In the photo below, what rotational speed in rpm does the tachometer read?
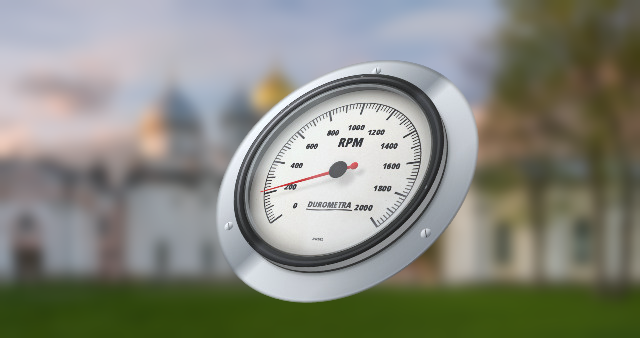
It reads 200 rpm
